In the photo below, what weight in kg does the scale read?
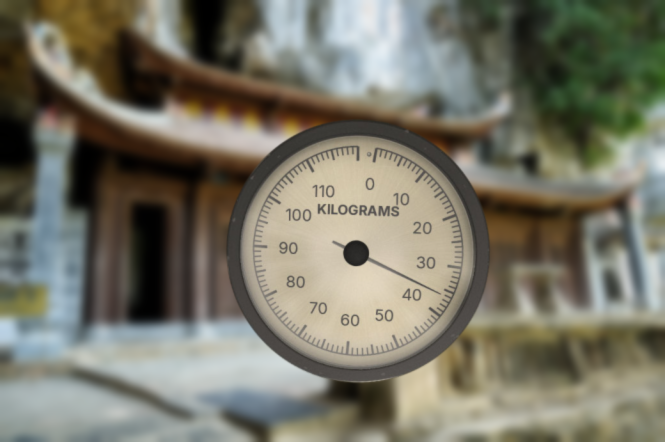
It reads 36 kg
